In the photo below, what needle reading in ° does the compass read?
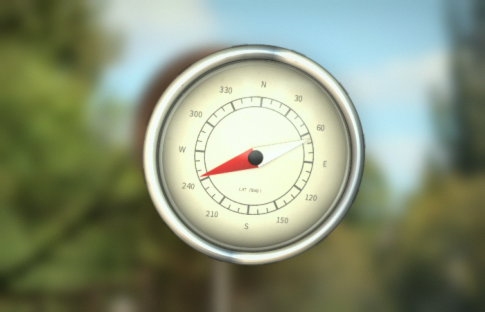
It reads 245 °
